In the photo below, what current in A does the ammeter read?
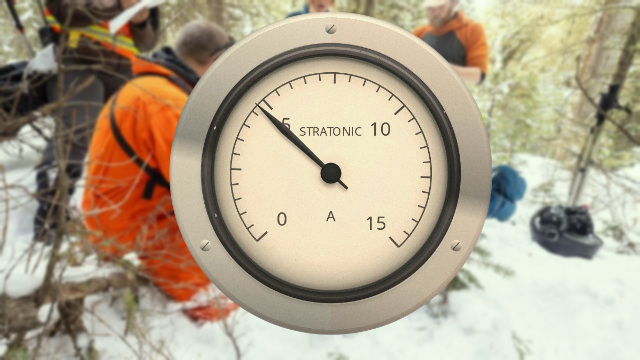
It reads 4.75 A
